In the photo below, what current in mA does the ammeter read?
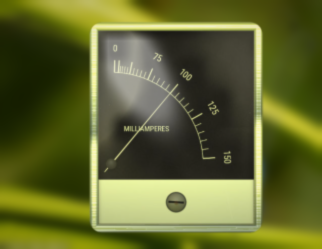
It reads 100 mA
